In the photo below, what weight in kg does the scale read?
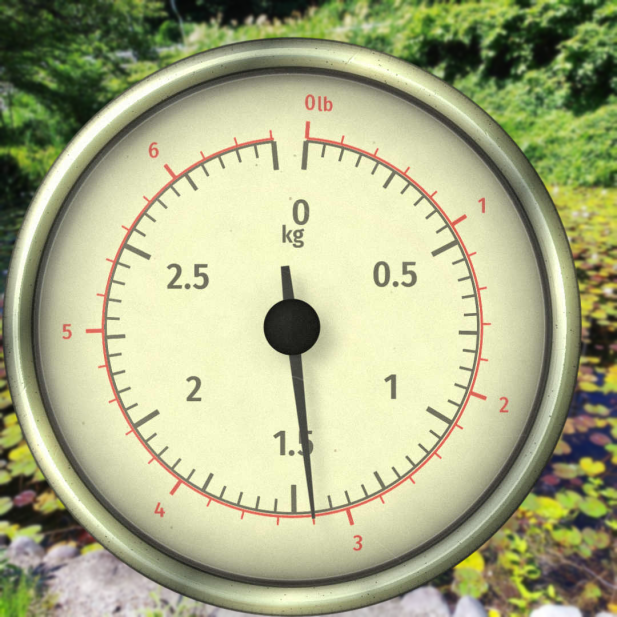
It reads 1.45 kg
